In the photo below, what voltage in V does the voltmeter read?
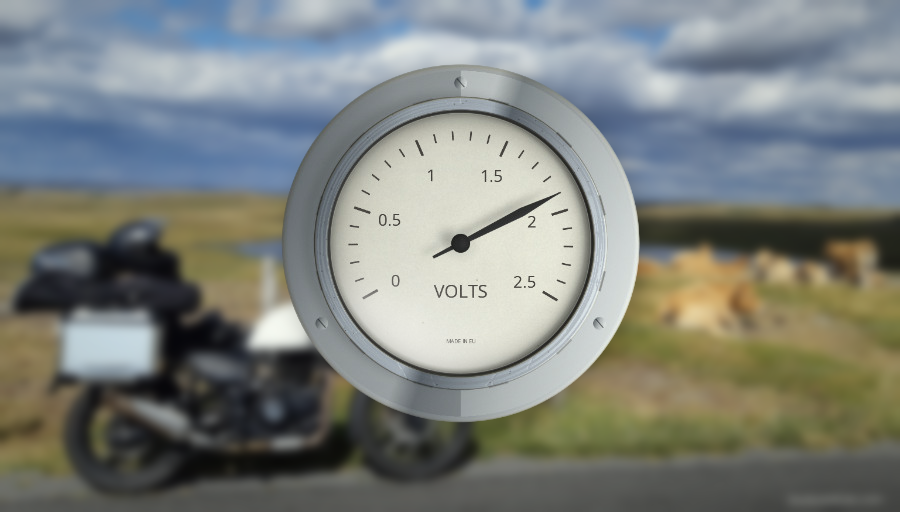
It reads 1.9 V
